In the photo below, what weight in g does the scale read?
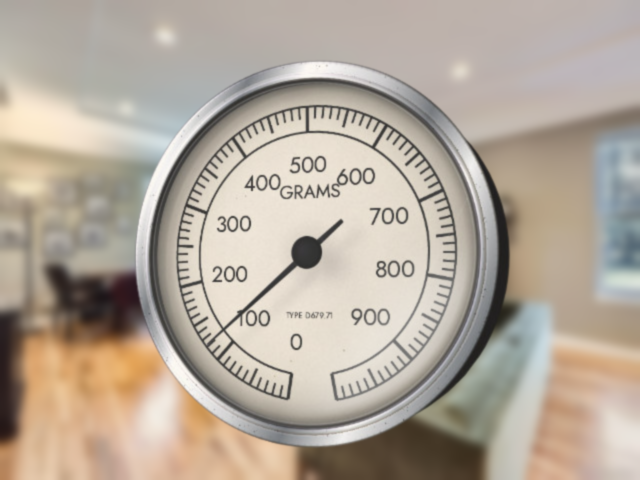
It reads 120 g
